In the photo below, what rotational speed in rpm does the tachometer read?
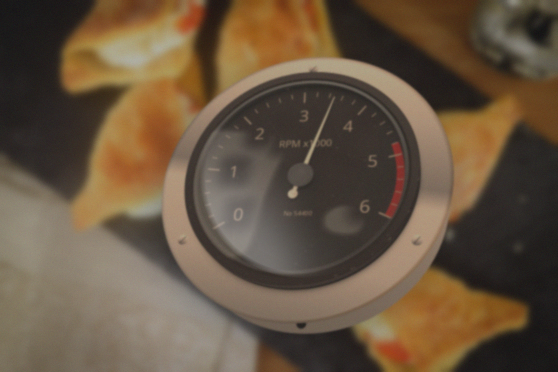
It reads 3500 rpm
